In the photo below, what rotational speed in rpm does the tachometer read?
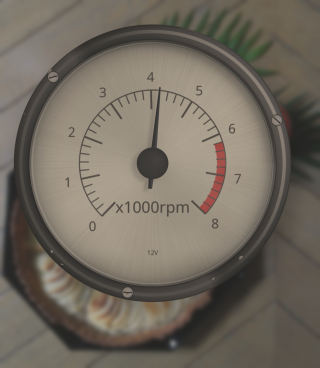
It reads 4200 rpm
